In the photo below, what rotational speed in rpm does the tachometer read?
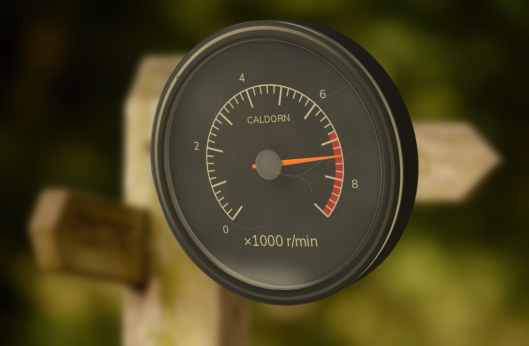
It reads 7400 rpm
